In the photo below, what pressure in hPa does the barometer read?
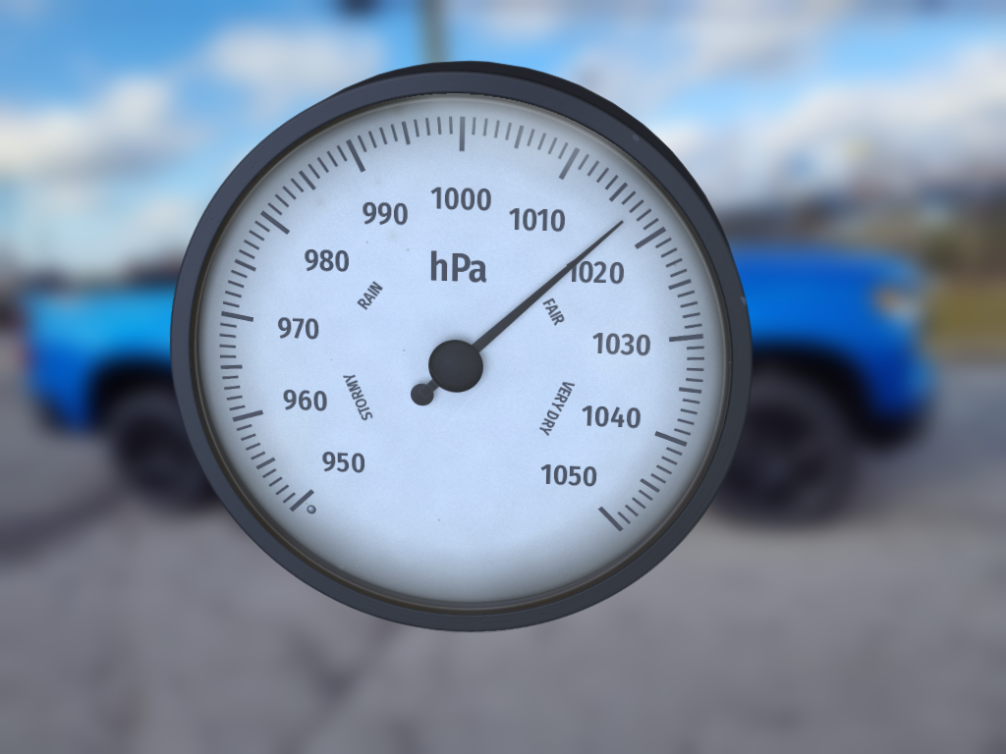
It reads 1017 hPa
